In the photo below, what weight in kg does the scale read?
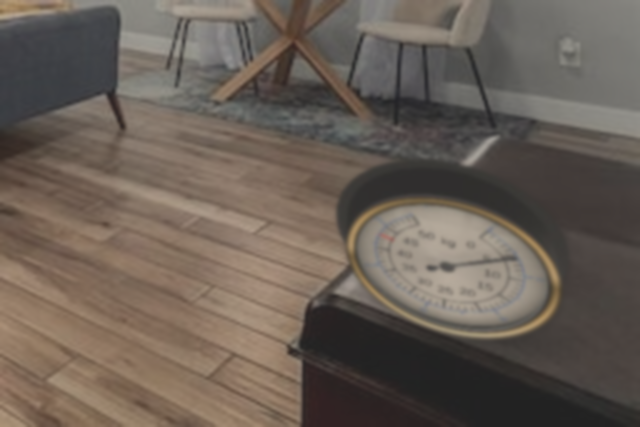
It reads 5 kg
